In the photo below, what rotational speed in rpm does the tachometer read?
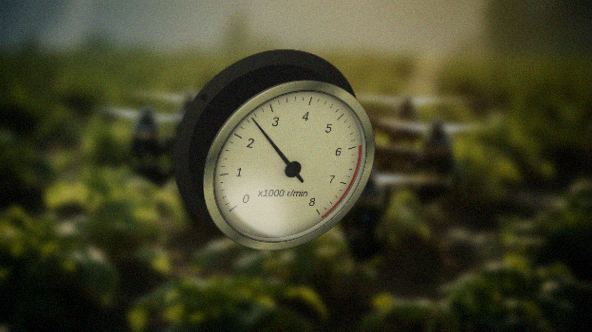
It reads 2500 rpm
